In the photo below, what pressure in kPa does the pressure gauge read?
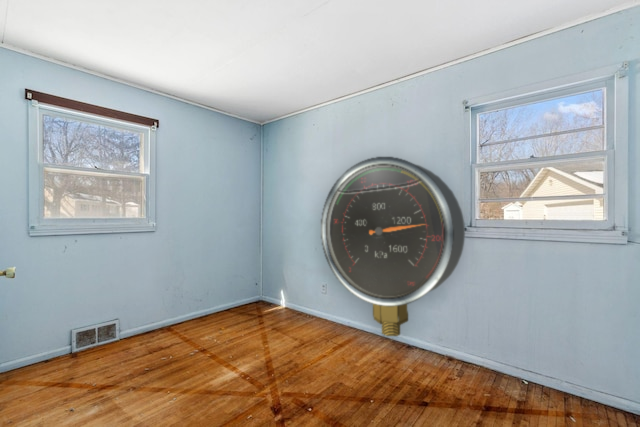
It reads 1300 kPa
